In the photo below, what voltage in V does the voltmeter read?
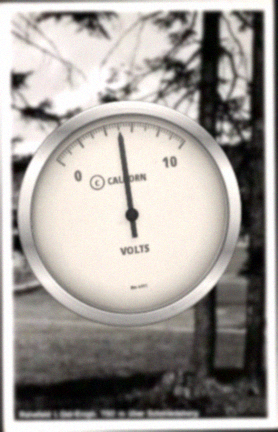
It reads 5 V
